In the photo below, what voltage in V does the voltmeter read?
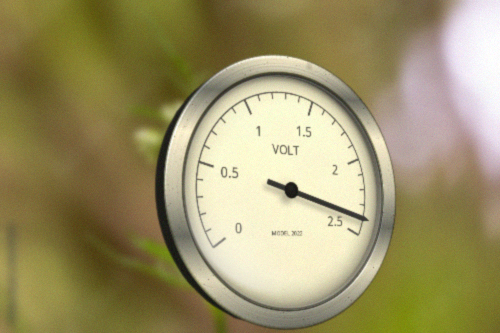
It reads 2.4 V
